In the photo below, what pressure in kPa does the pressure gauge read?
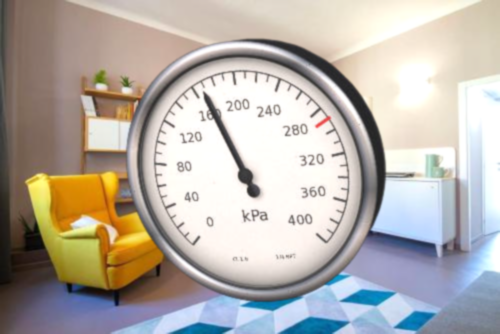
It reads 170 kPa
